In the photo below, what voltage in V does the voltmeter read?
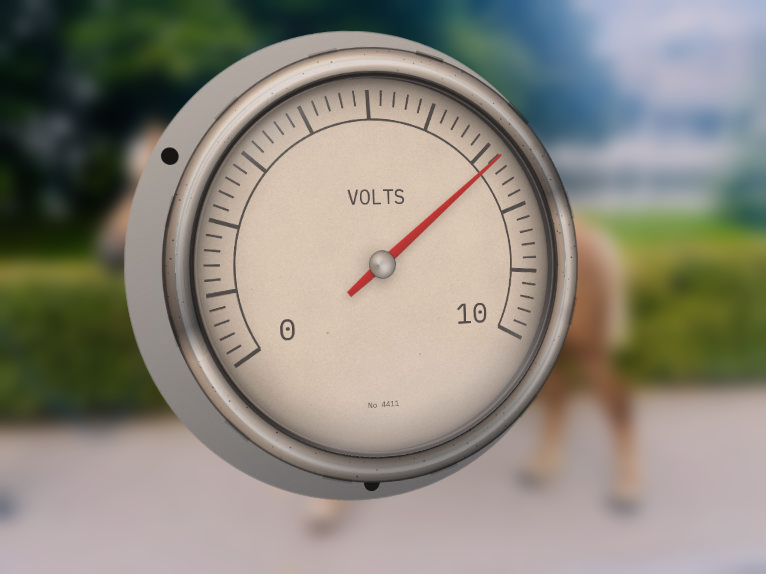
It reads 7.2 V
